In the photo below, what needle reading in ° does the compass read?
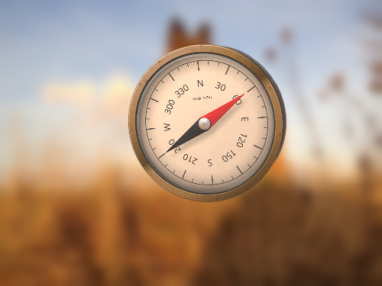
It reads 60 °
